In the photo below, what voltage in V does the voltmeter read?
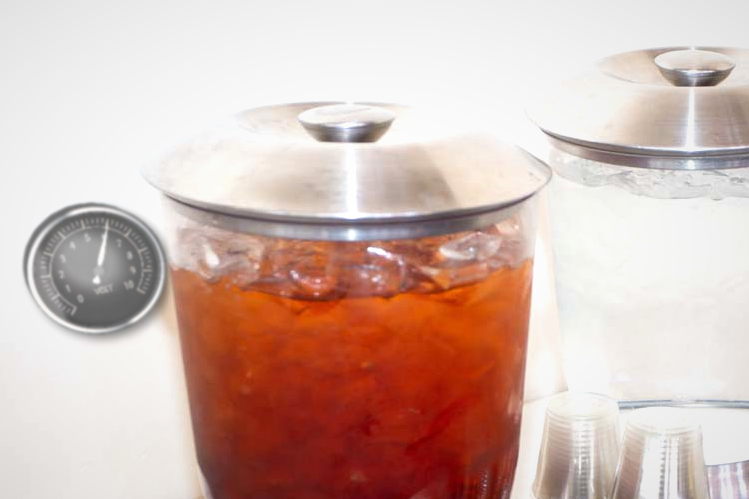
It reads 6 V
